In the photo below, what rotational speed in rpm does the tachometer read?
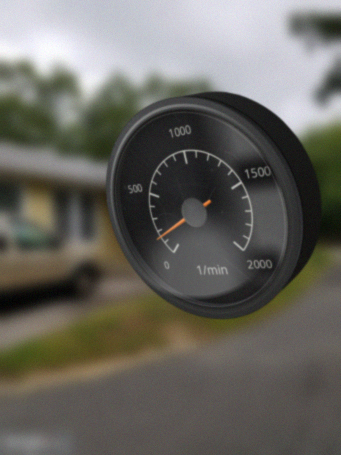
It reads 150 rpm
